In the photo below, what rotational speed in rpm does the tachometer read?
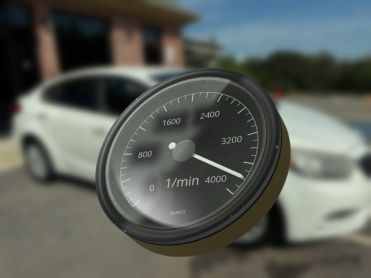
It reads 3800 rpm
